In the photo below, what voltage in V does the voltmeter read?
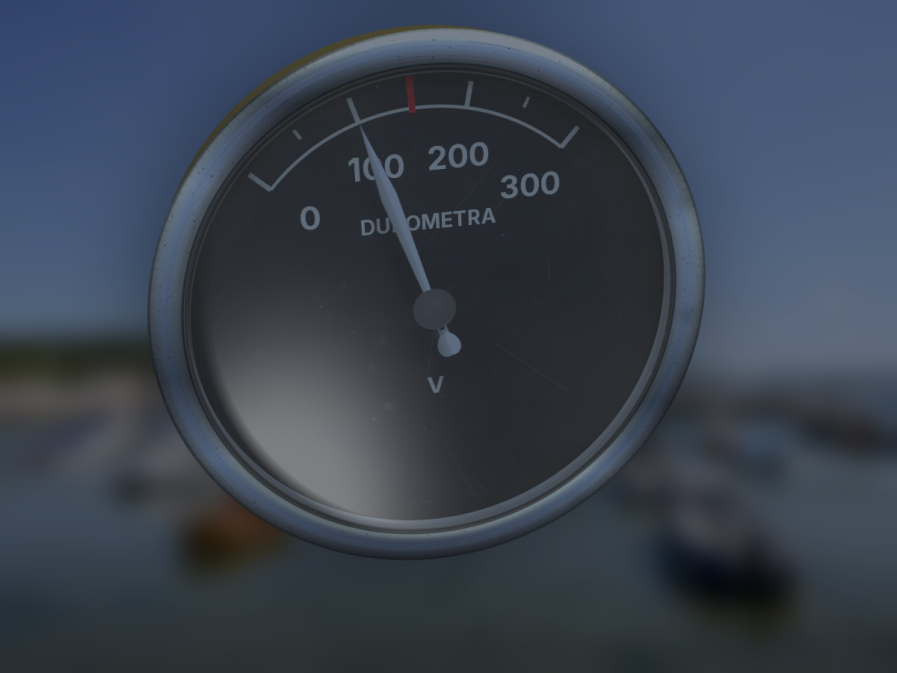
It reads 100 V
